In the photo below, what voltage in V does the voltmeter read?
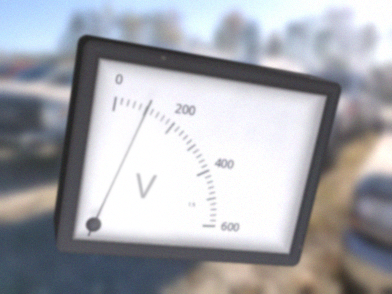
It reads 100 V
